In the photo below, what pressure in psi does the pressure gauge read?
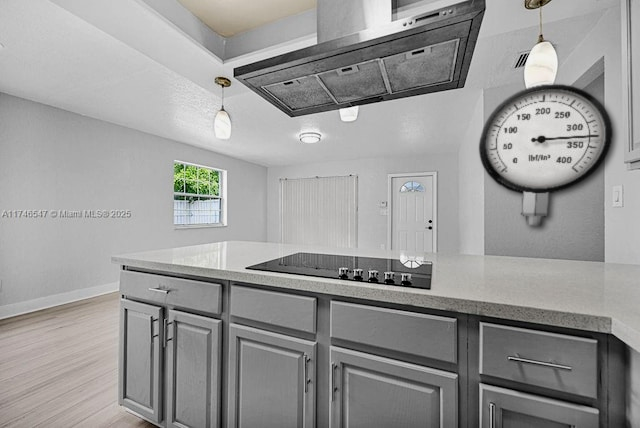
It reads 330 psi
